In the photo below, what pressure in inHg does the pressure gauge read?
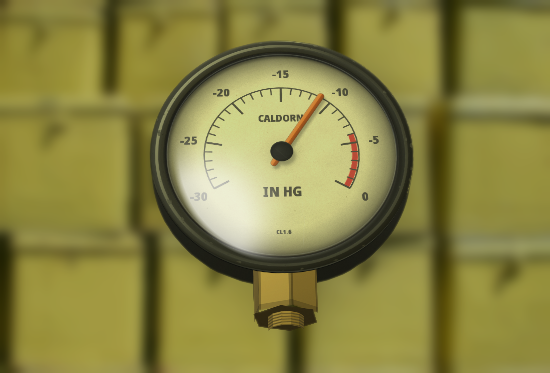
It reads -11 inHg
